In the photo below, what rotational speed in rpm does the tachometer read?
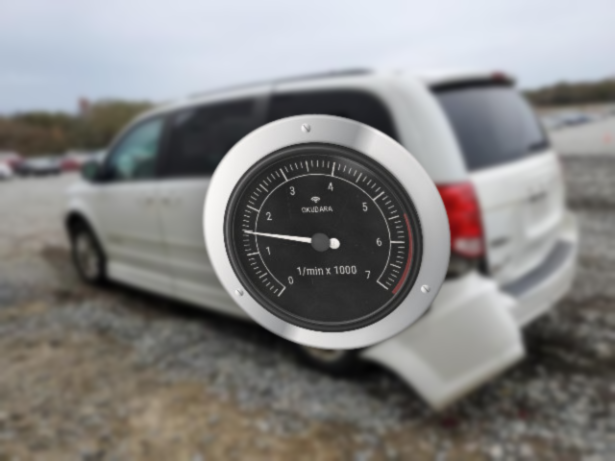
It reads 1500 rpm
